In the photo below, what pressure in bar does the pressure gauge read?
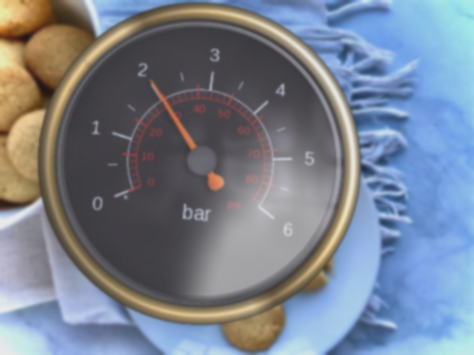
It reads 2 bar
